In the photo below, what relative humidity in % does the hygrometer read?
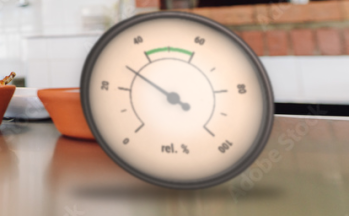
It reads 30 %
